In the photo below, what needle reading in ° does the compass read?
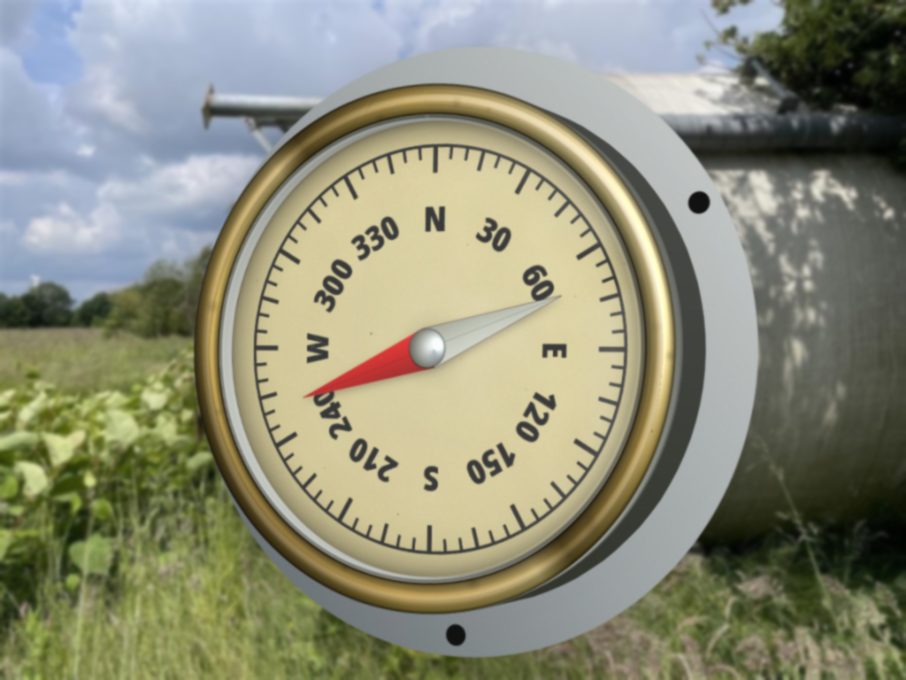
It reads 250 °
